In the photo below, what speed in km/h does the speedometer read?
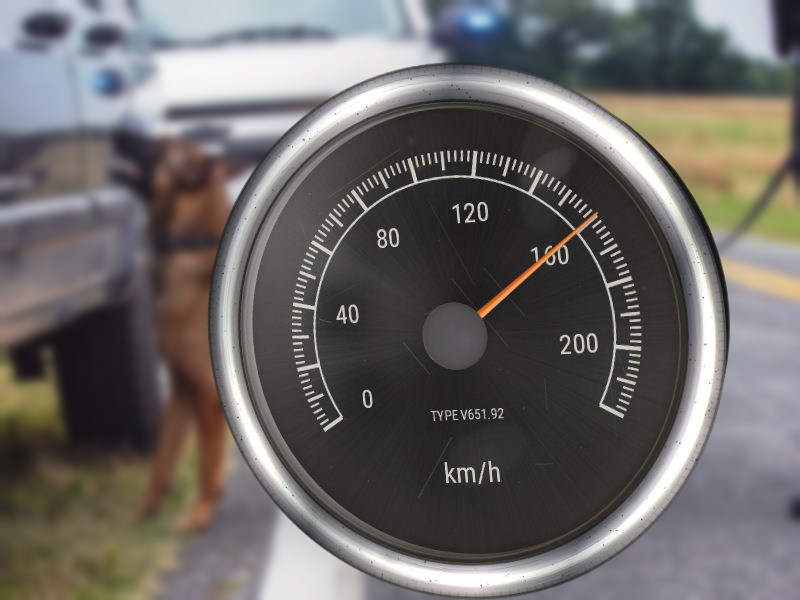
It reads 160 km/h
